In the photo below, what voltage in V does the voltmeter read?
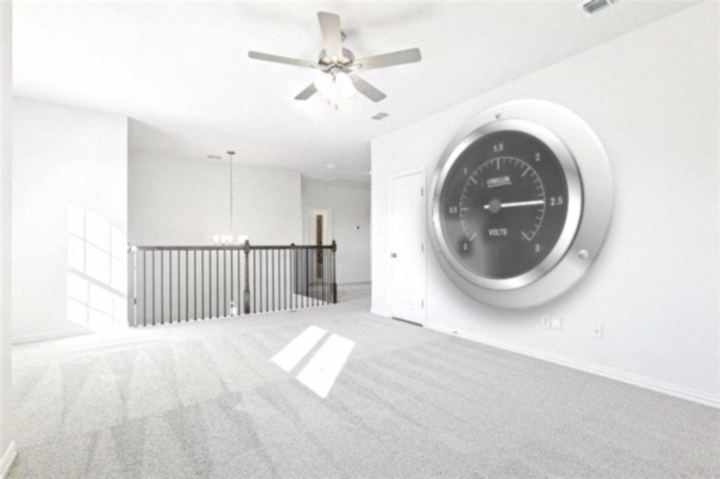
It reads 2.5 V
